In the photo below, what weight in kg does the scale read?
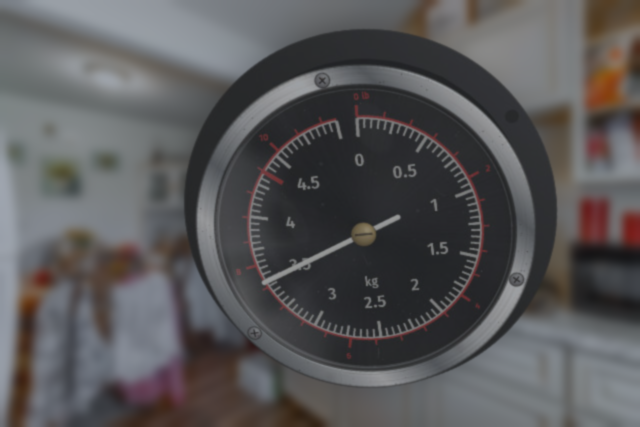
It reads 3.5 kg
